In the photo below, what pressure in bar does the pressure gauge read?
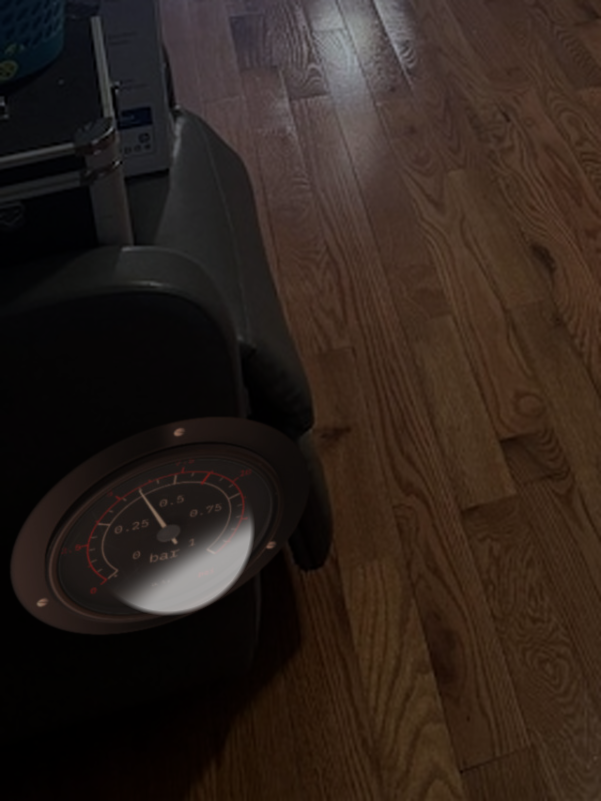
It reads 0.4 bar
